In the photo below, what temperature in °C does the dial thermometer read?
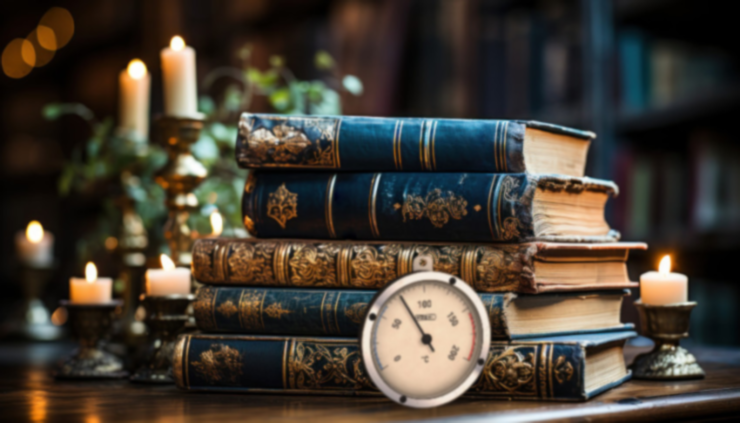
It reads 75 °C
